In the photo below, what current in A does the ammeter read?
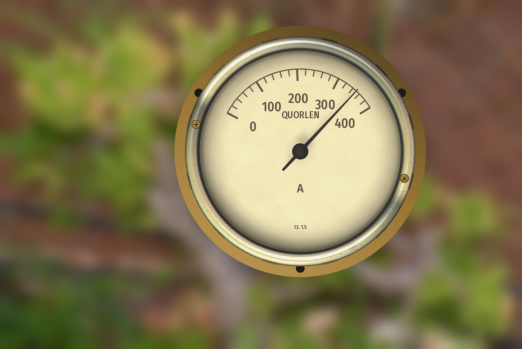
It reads 350 A
